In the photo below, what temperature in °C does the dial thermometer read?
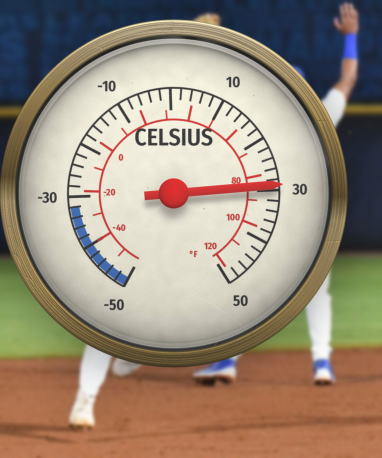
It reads 29 °C
